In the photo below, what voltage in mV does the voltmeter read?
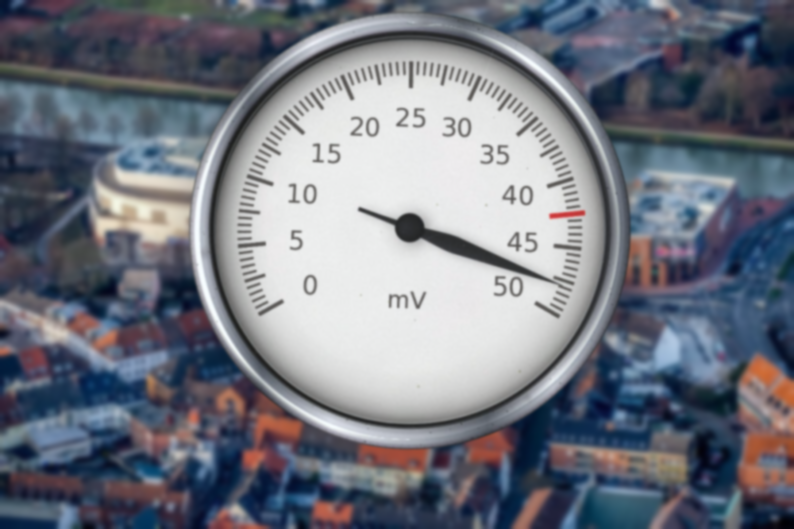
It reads 48 mV
